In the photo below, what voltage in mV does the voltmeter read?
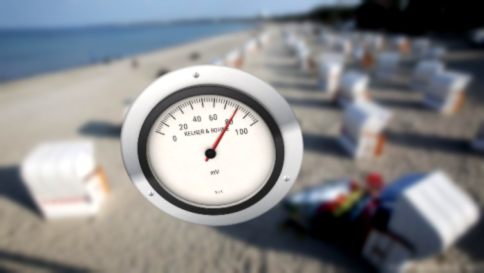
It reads 80 mV
